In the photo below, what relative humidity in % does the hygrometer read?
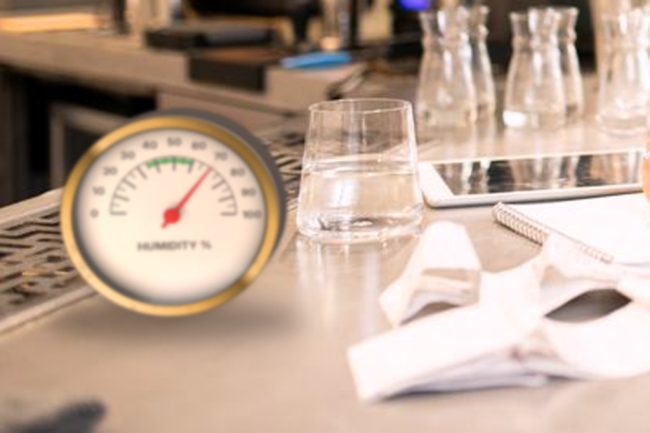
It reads 70 %
